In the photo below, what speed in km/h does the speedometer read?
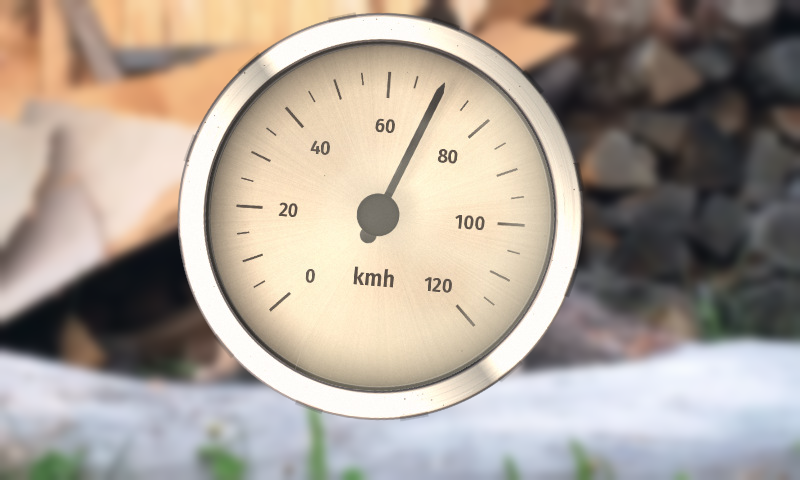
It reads 70 km/h
